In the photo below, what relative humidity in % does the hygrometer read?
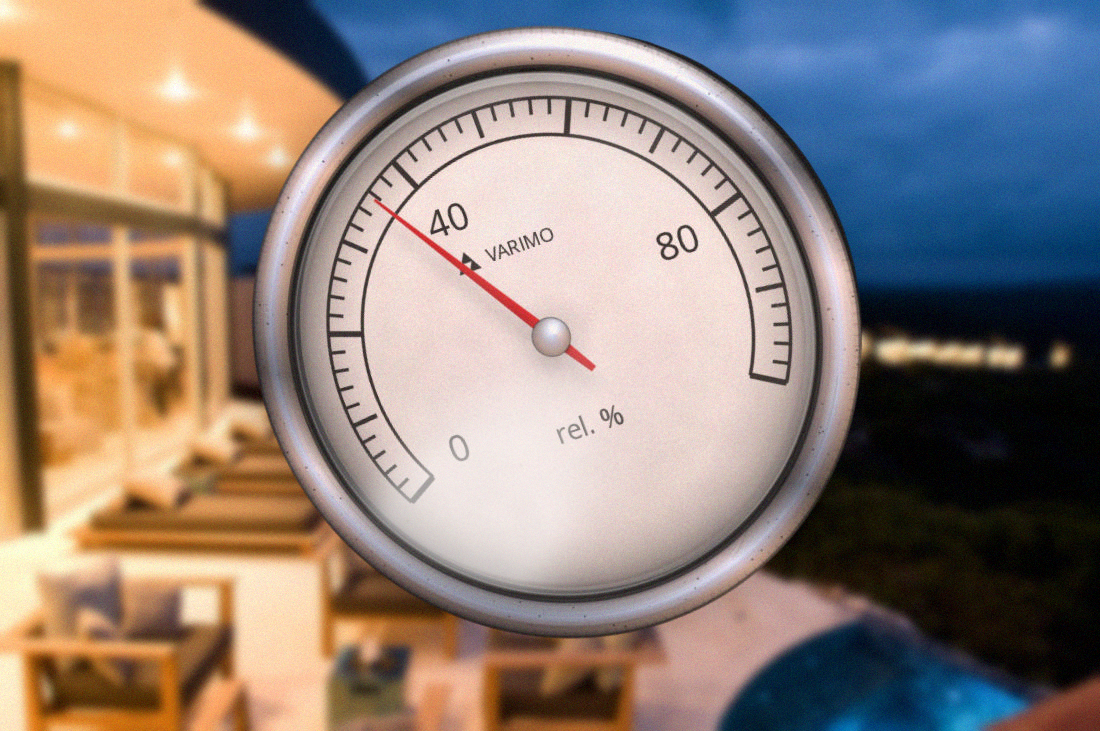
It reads 36 %
